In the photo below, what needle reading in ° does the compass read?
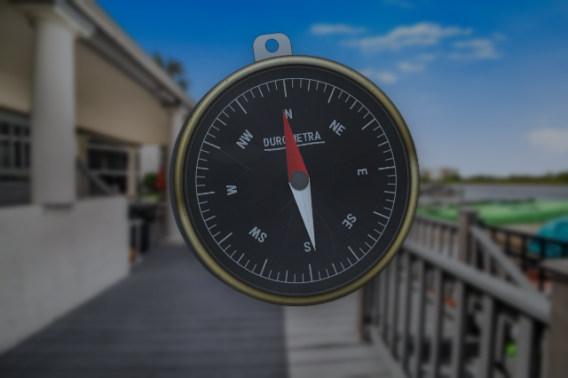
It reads 355 °
